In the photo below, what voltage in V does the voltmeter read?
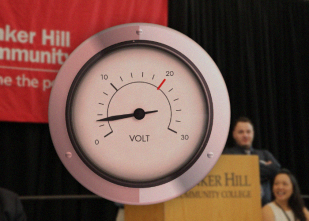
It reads 3 V
